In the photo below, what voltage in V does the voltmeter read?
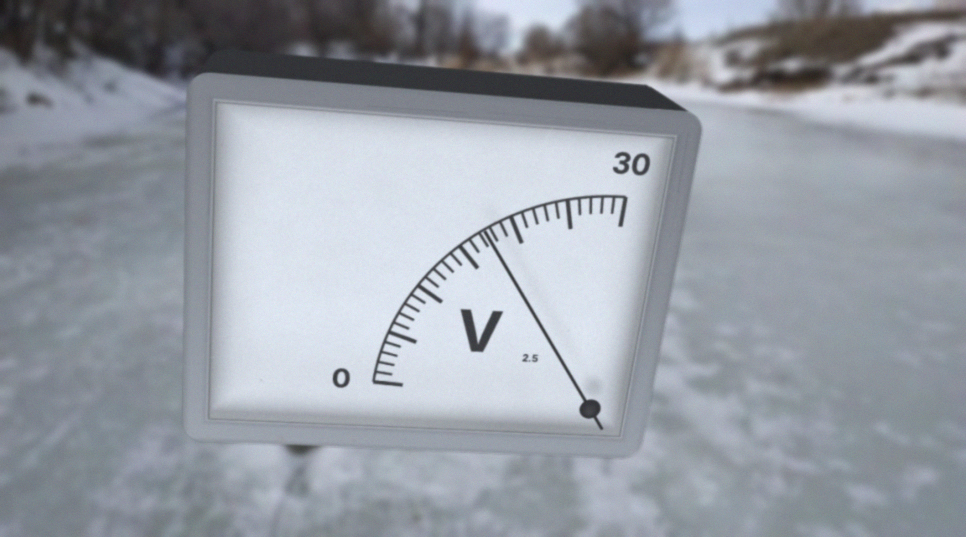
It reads 17.5 V
